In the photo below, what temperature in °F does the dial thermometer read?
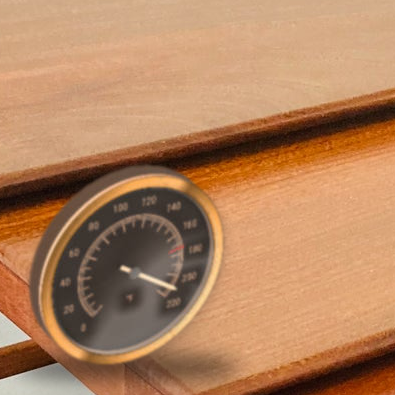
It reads 210 °F
